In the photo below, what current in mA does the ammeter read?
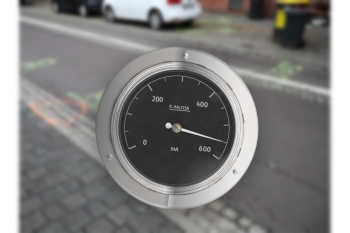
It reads 550 mA
